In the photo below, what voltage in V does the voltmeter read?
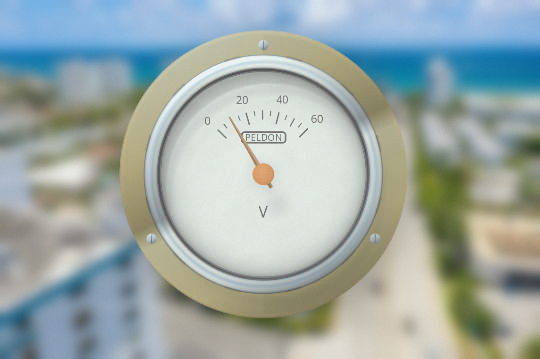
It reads 10 V
